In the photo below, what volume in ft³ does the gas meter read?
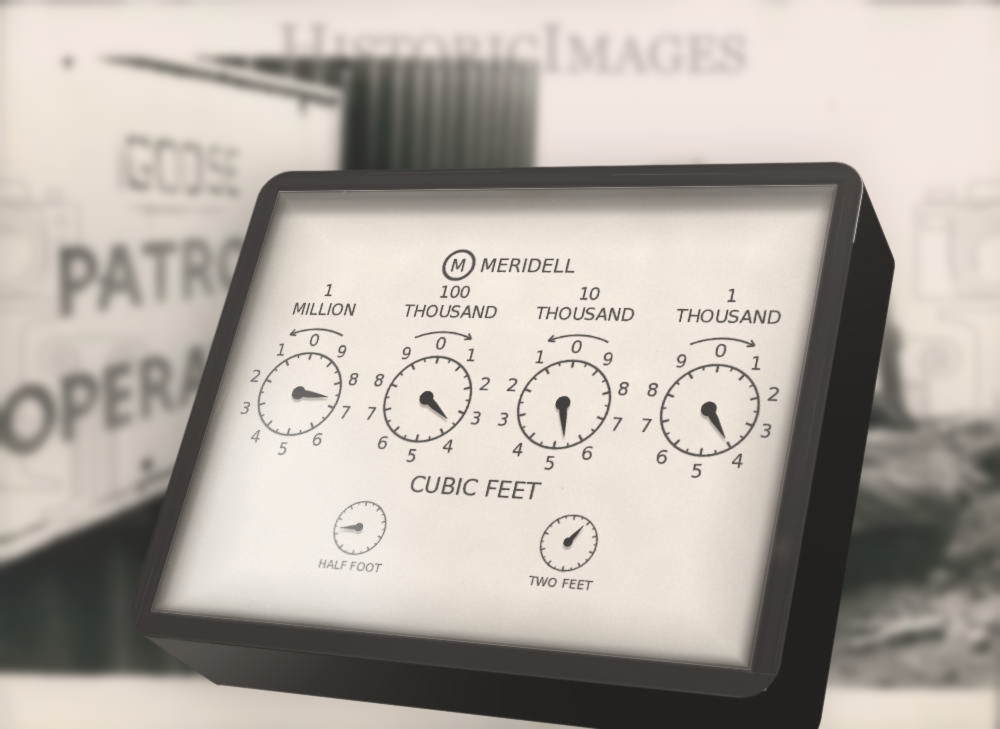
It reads 735400 ft³
